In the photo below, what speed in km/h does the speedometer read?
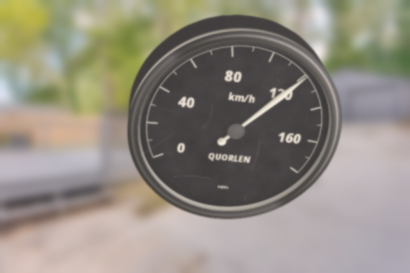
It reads 120 km/h
